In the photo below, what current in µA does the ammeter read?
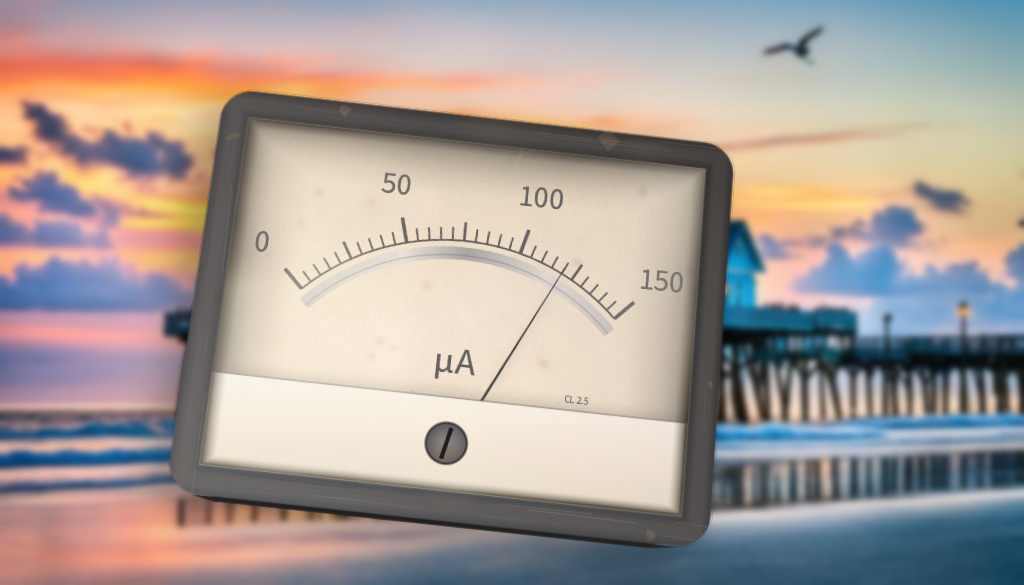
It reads 120 µA
